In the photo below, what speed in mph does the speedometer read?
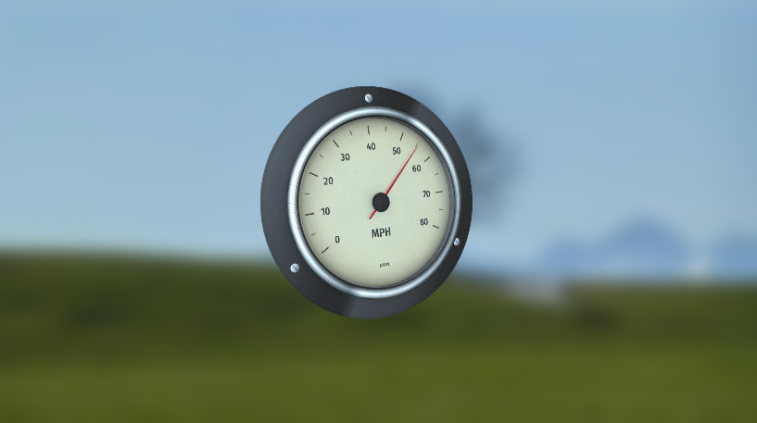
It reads 55 mph
